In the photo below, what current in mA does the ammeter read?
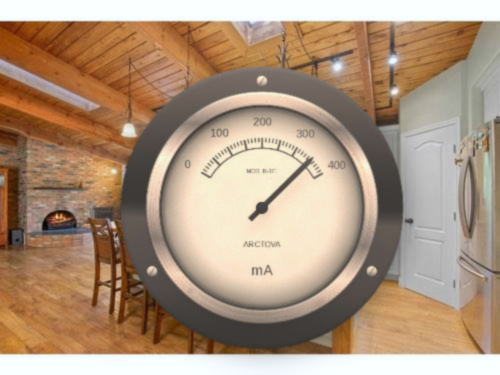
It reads 350 mA
